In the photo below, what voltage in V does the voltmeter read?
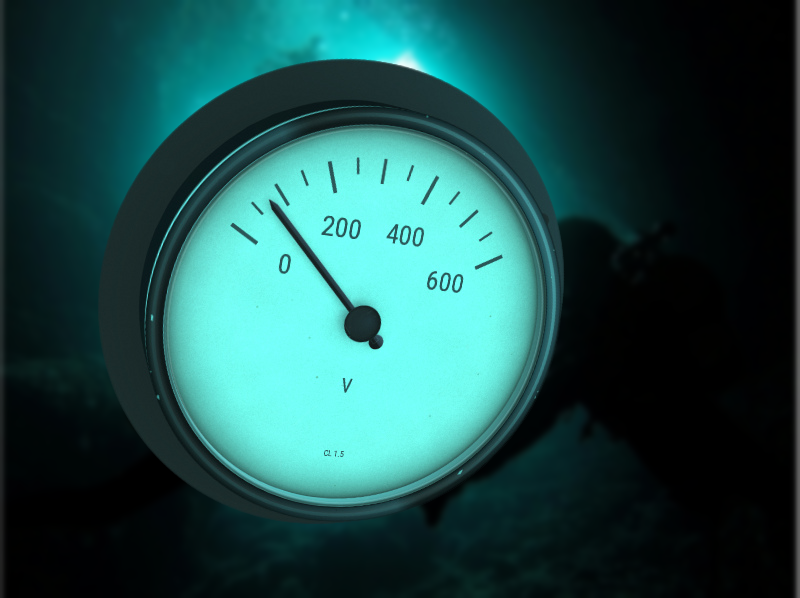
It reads 75 V
